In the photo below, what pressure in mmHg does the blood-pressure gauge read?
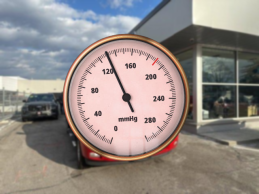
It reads 130 mmHg
